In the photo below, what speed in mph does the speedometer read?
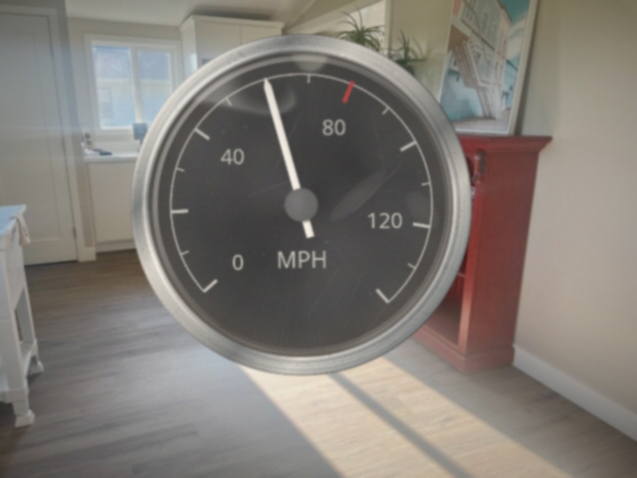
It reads 60 mph
